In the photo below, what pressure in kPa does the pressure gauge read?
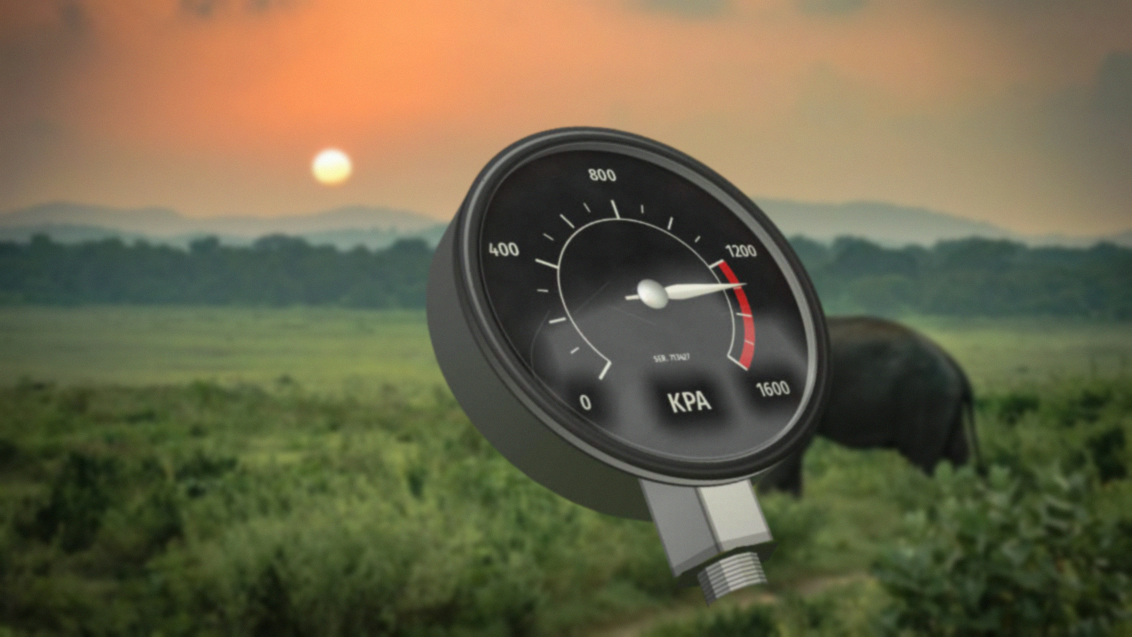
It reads 1300 kPa
